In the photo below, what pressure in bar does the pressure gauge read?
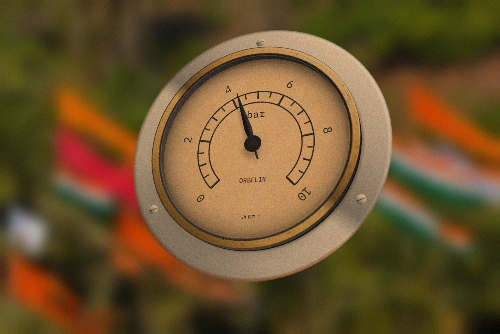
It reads 4.25 bar
